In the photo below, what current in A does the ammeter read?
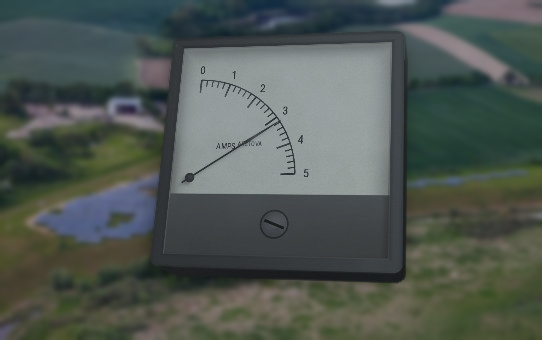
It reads 3.2 A
